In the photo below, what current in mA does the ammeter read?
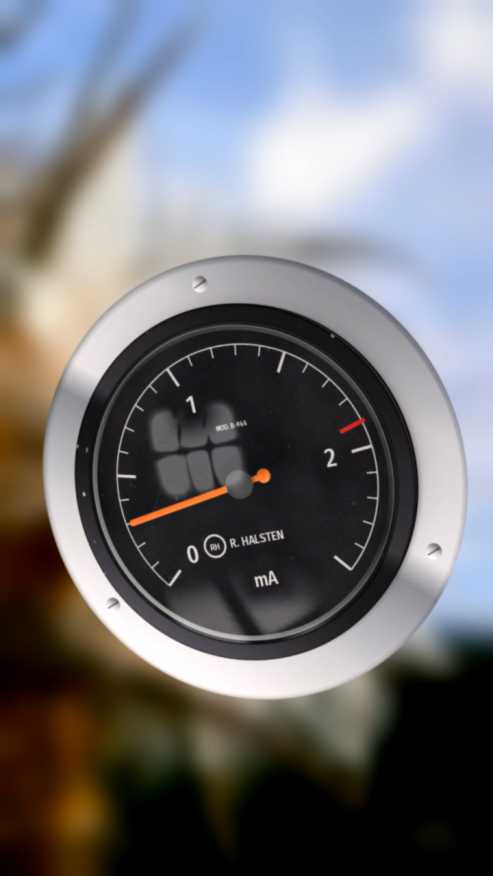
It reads 0.3 mA
